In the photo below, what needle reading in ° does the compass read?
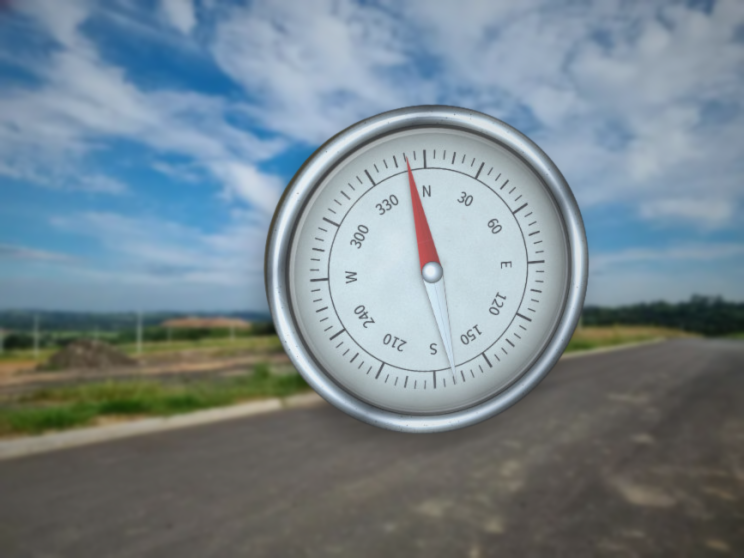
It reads 350 °
